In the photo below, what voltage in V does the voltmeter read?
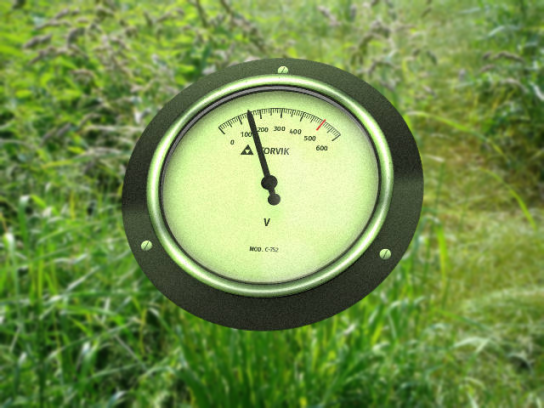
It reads 150 V
